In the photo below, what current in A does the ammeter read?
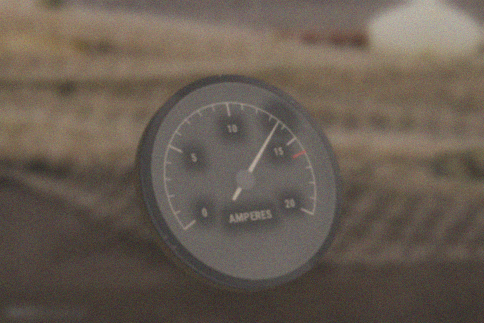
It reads 13.5 A
